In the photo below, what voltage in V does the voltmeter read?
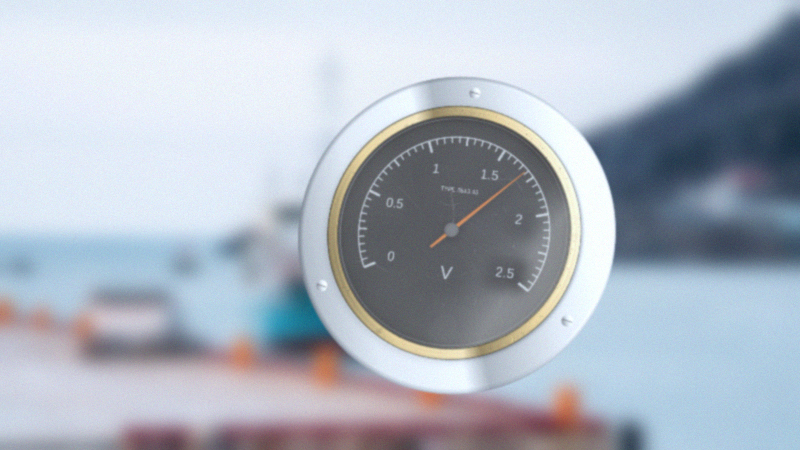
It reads 1.7 V
